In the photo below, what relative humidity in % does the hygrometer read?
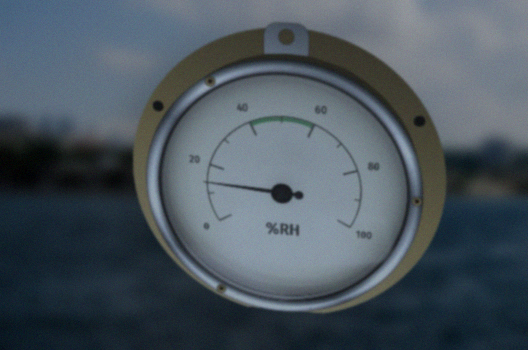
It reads 15 %
